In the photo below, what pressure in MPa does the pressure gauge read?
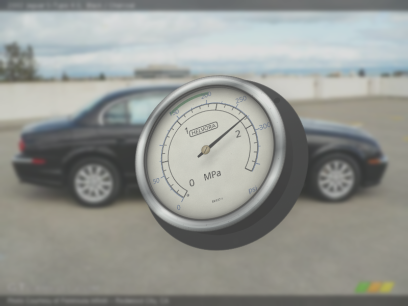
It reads 1.9 MPa
